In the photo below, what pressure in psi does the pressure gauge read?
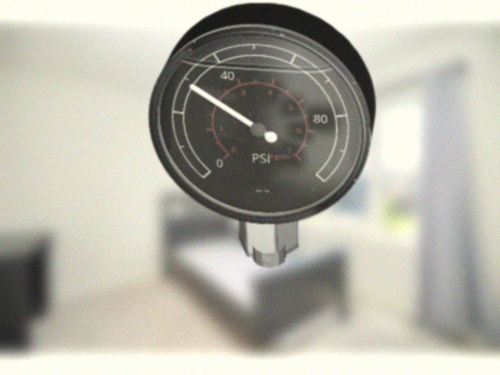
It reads 30 psi
